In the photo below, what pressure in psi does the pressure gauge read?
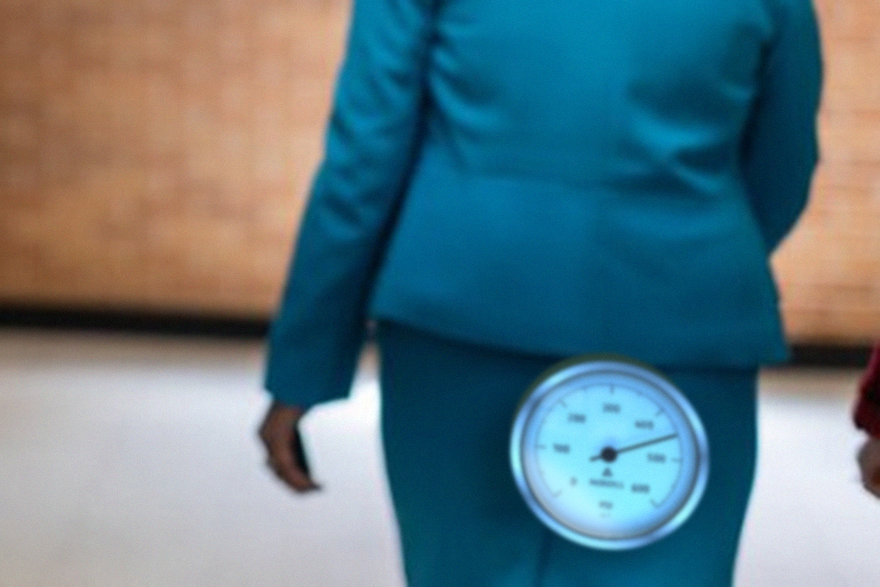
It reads 450 psi
